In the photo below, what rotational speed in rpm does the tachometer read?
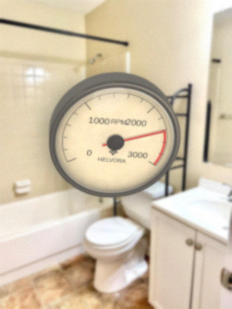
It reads 2400 rpm
